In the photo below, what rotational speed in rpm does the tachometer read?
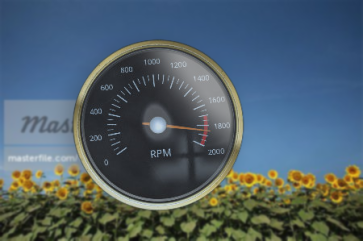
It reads 1850 rpm
